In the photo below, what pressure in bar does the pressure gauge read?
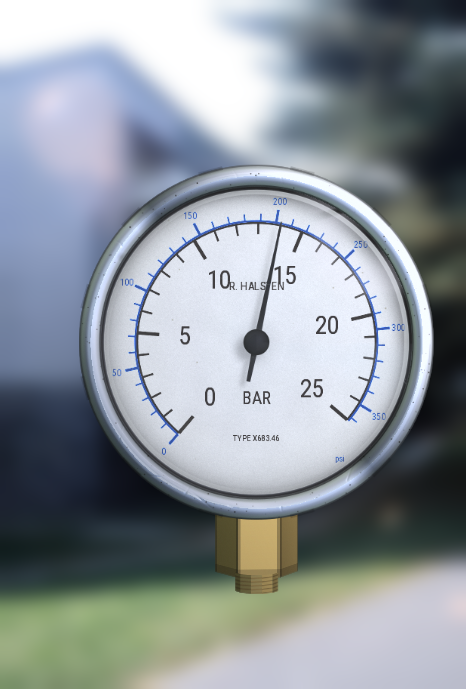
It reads 14 bar
